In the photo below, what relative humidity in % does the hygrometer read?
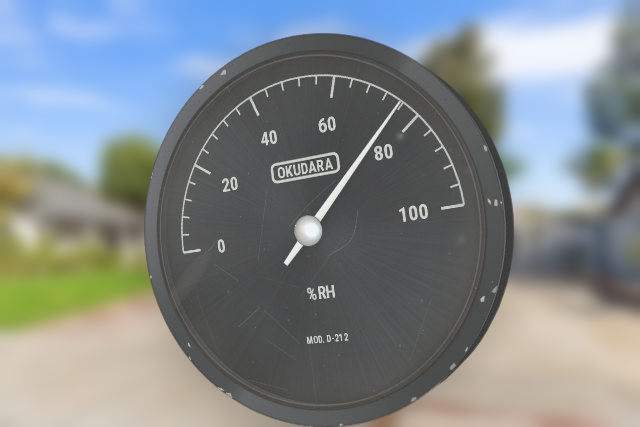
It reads 76 %
